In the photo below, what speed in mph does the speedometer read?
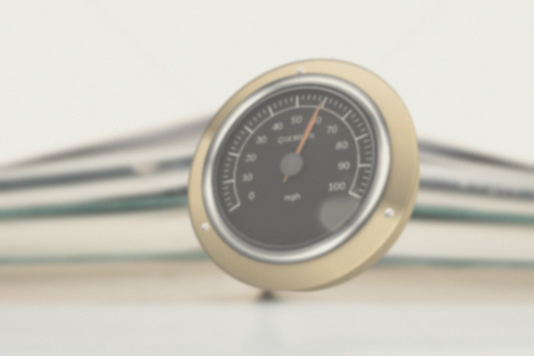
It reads 60 mph
